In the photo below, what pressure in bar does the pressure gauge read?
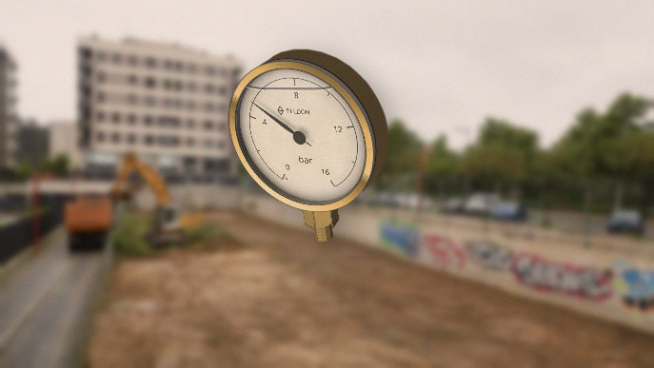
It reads 5 bar
